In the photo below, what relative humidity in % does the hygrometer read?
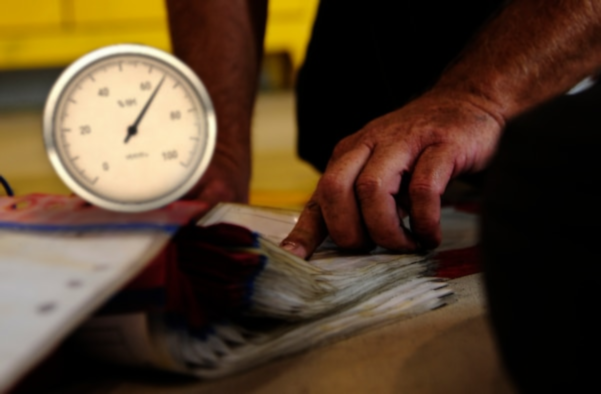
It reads 65 %
